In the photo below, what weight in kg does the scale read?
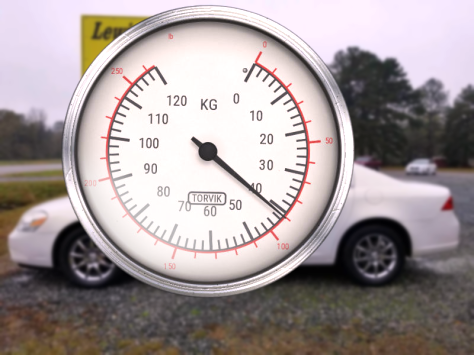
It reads 41 kg
